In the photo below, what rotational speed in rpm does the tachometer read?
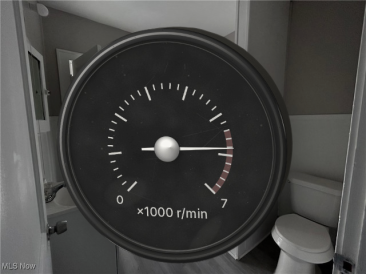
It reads 5800 rpm
